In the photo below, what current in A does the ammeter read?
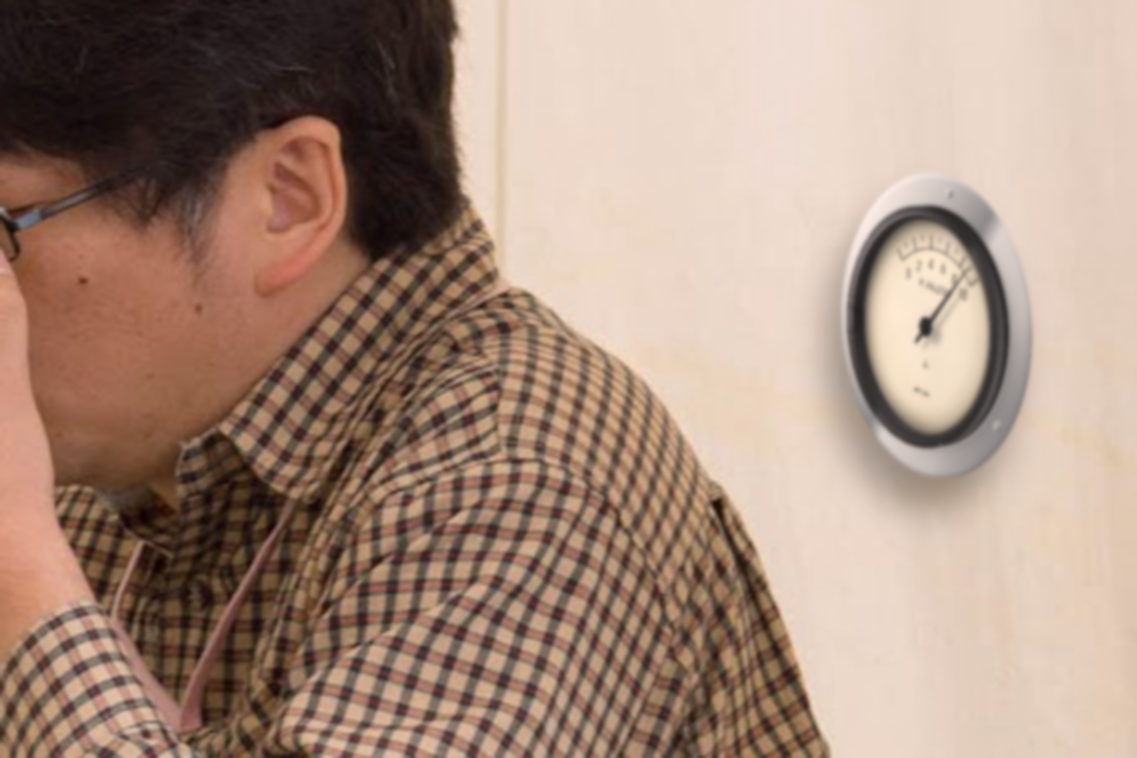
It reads 9 A
